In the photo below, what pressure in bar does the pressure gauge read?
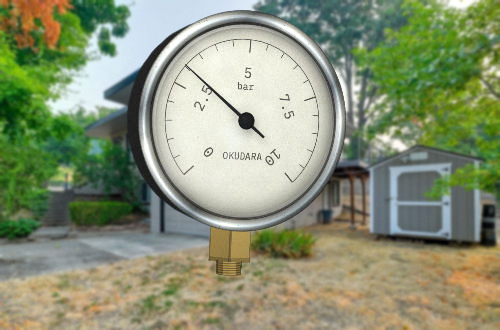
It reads 3 bar
